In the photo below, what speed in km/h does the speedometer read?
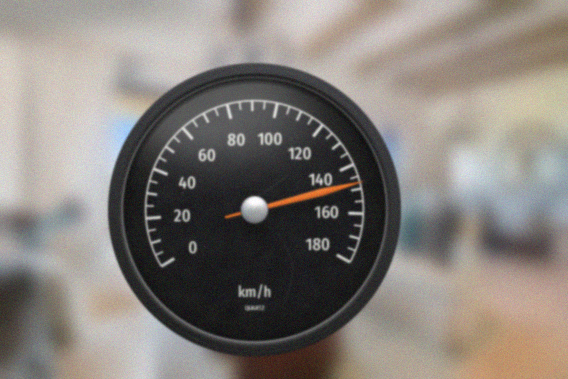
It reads 147.5 km/h
